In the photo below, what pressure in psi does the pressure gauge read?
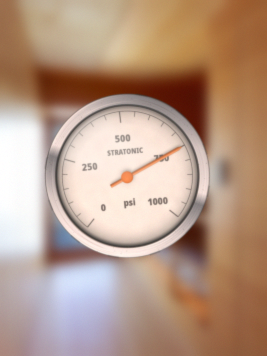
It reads 750 psi
